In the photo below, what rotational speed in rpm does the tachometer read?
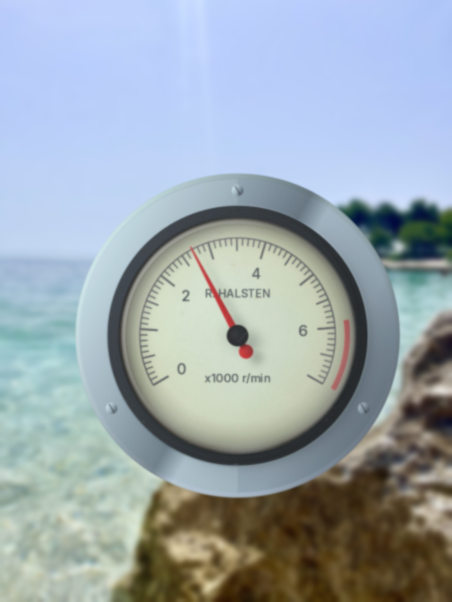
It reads 2700 rpm
